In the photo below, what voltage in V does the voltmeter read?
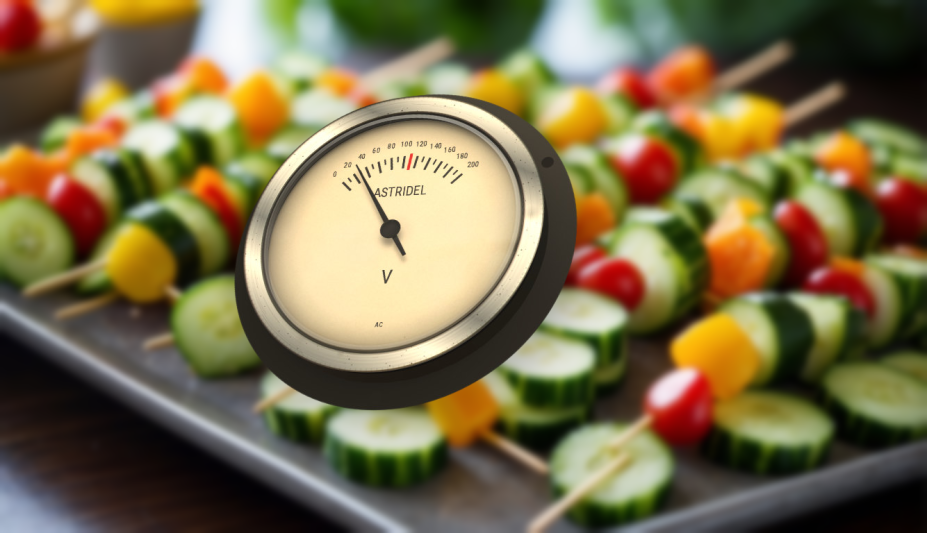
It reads 30 V
